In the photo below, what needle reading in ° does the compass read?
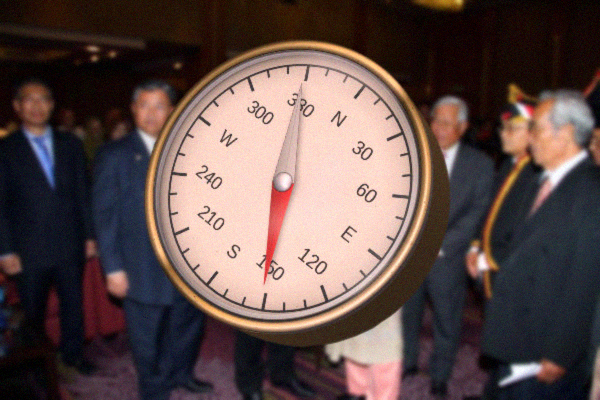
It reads 150 °
